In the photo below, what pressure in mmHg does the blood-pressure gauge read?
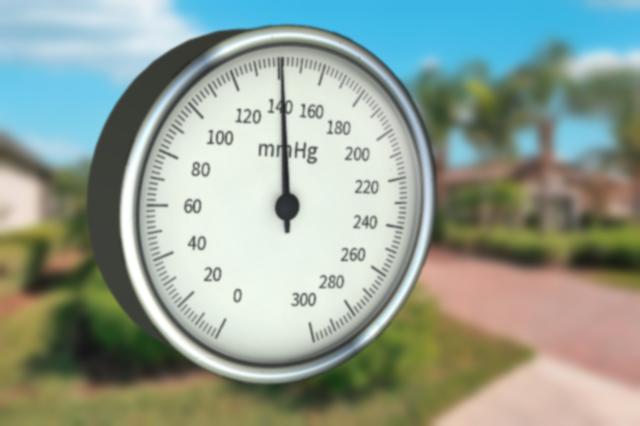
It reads 140 mmHg
